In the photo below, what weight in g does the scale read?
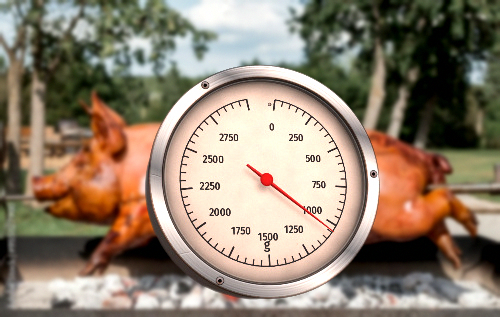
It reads 1050 g
